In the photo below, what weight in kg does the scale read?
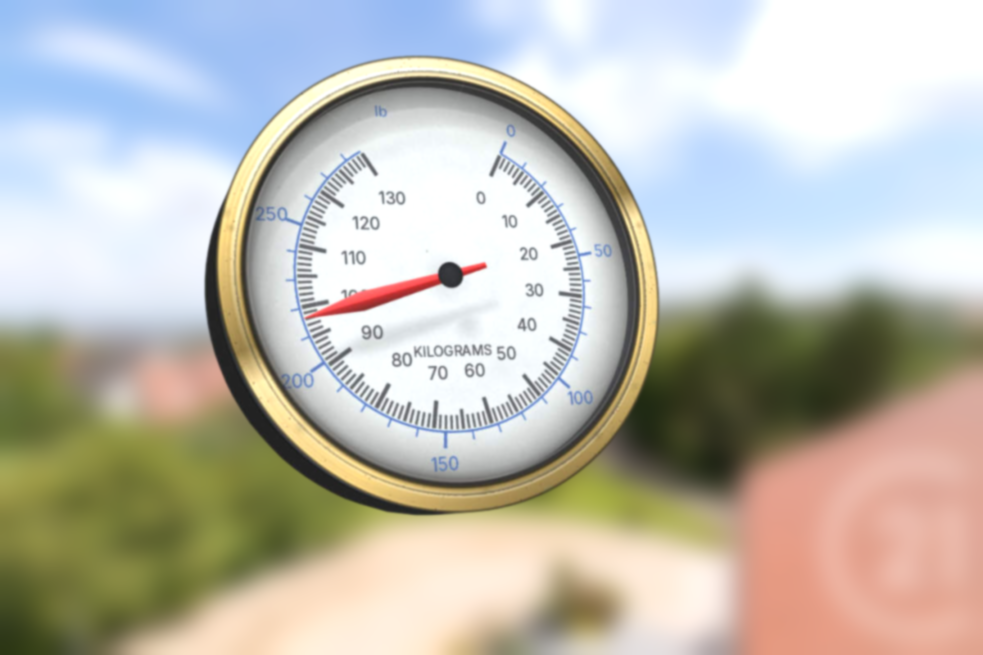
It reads 98 kg
